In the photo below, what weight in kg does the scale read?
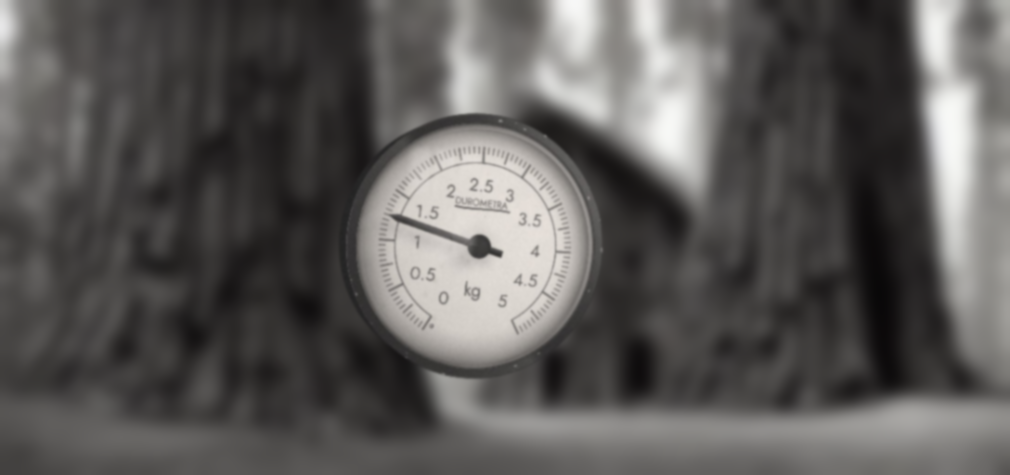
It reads 1.25 kg
